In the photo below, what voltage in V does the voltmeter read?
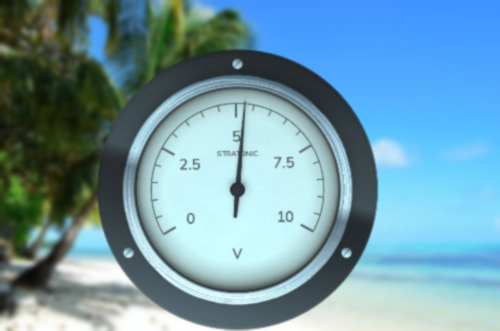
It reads 5.25 V
